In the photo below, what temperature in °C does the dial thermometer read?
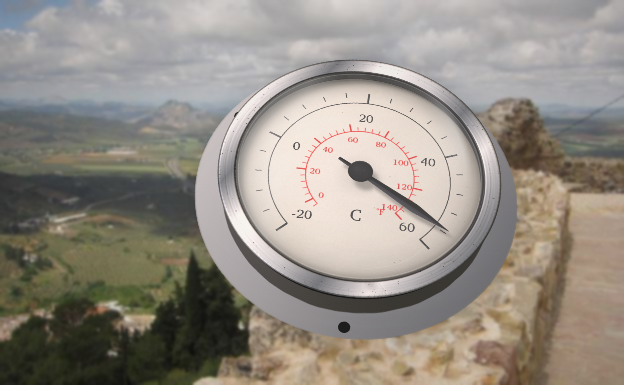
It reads 56 °C
